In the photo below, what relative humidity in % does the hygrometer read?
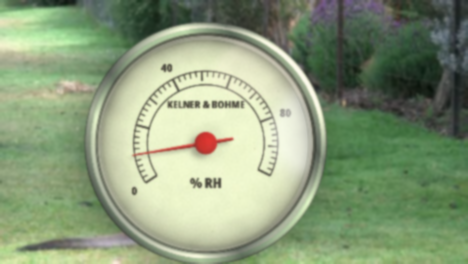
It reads 10 %
